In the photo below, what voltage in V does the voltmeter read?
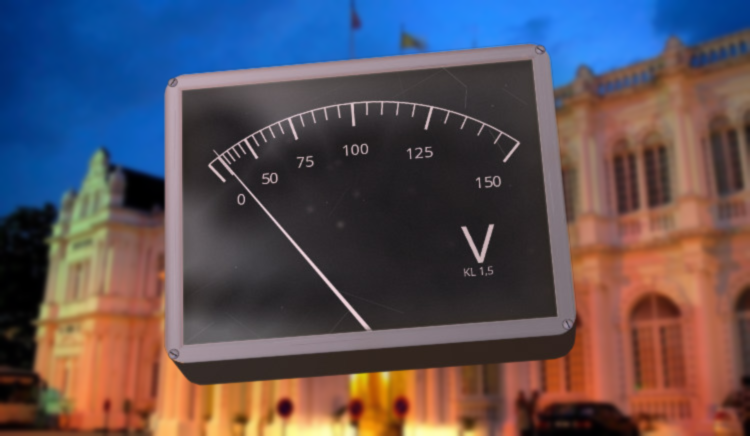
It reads 25 V
